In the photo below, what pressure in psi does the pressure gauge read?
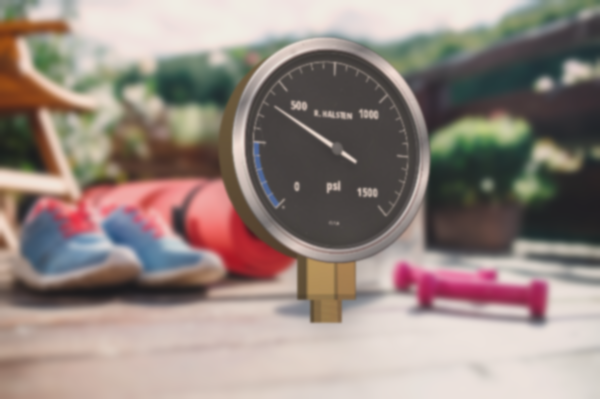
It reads 400 psi
